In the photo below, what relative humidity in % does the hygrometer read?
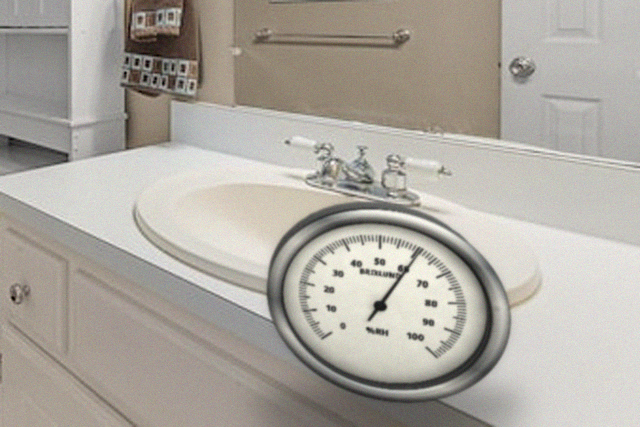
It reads 60 %
